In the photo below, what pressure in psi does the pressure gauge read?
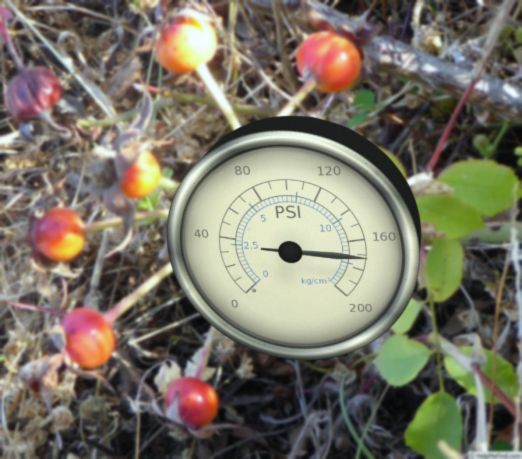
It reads 170 psi
